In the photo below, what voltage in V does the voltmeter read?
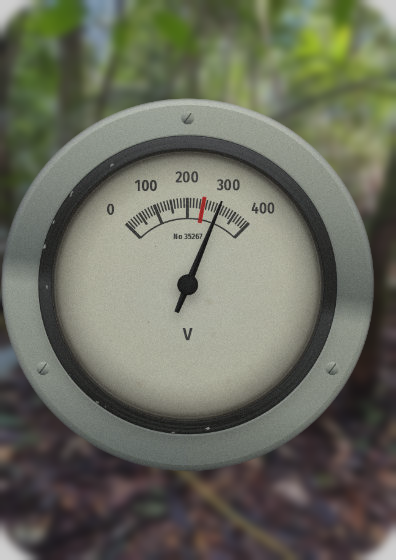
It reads 300 V
